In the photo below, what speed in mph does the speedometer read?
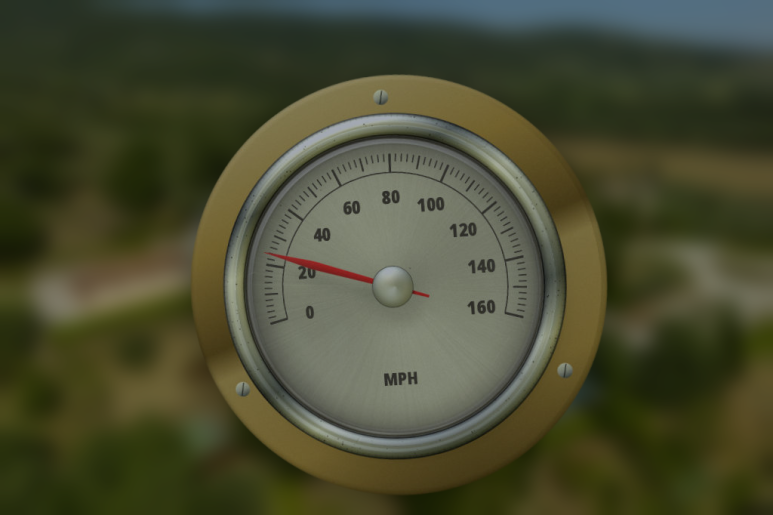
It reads 24 mph
